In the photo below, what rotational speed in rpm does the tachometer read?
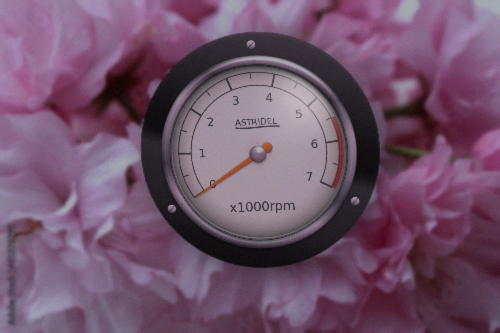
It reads 0 rpm
